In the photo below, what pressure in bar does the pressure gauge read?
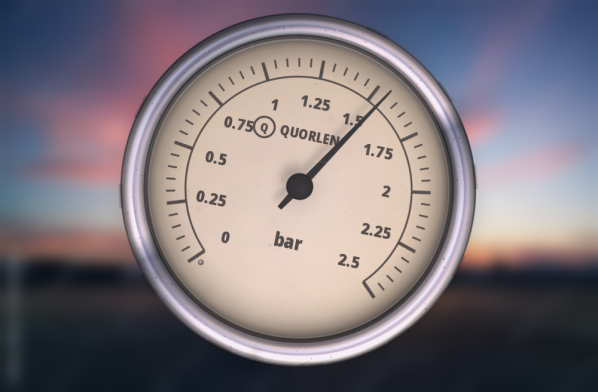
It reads 1.55 bar
